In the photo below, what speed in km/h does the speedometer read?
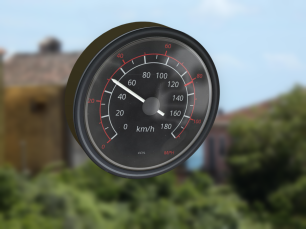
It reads 50 km/h
